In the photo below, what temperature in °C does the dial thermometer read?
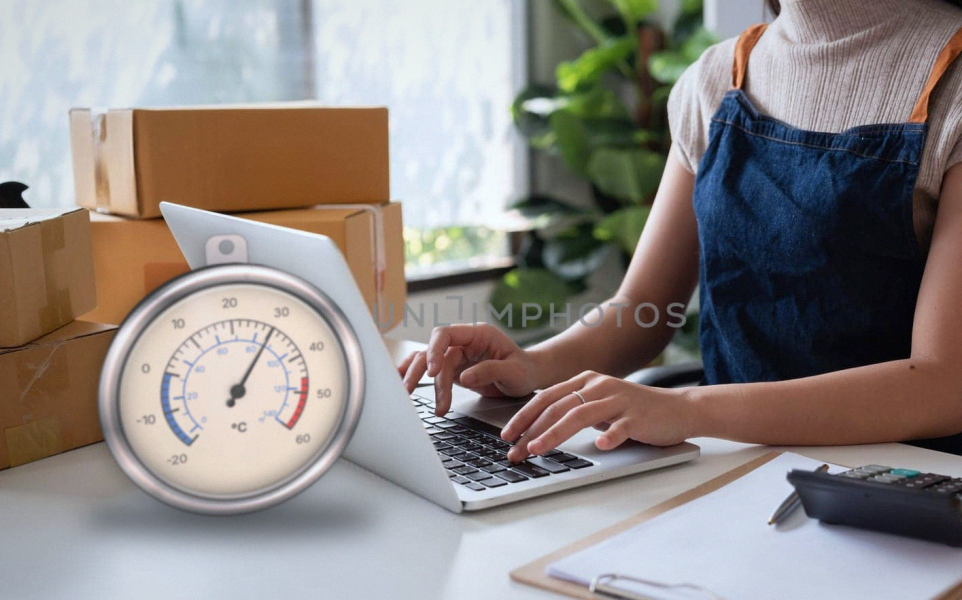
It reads 30 °C
